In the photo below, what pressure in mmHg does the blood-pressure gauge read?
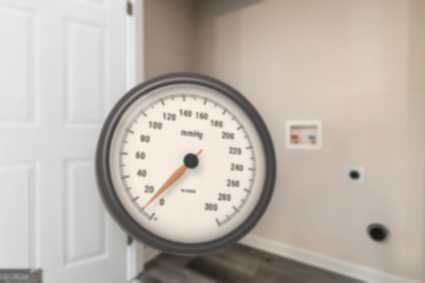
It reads 10 mmHg
